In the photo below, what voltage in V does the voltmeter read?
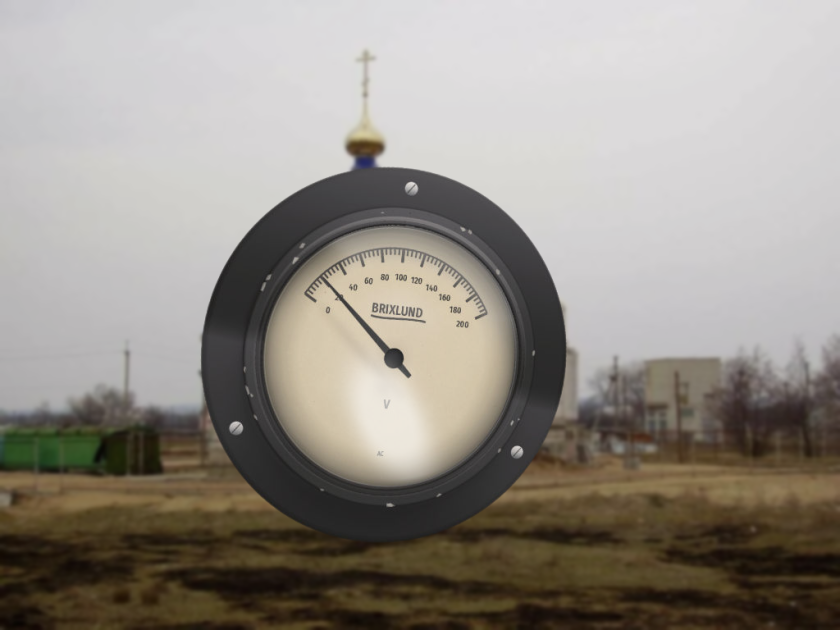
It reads 20 V
